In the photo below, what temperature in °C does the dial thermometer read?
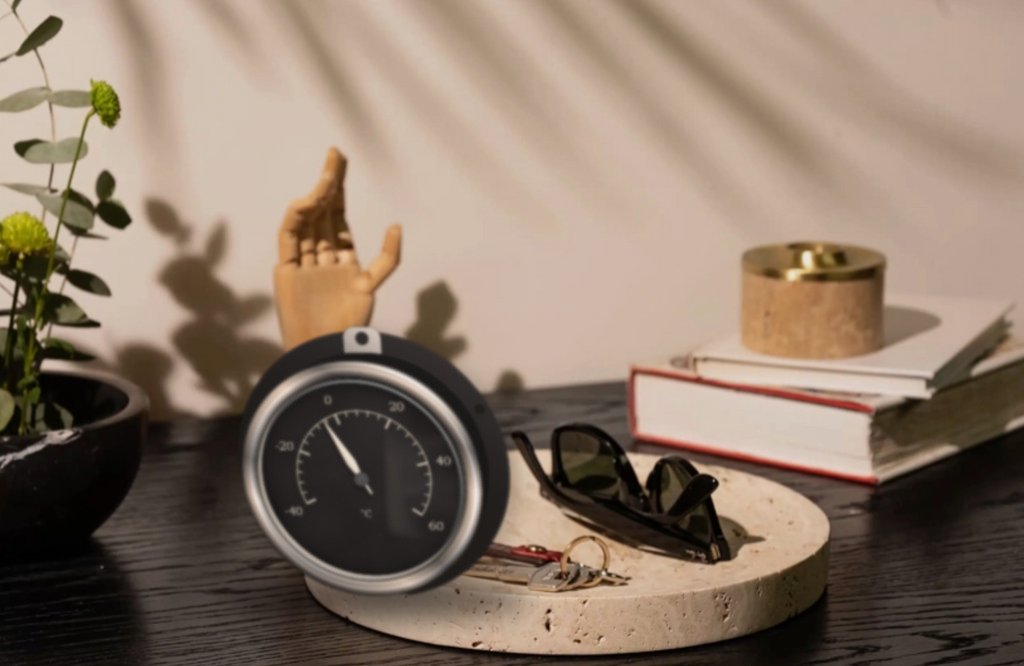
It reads -4 °C
